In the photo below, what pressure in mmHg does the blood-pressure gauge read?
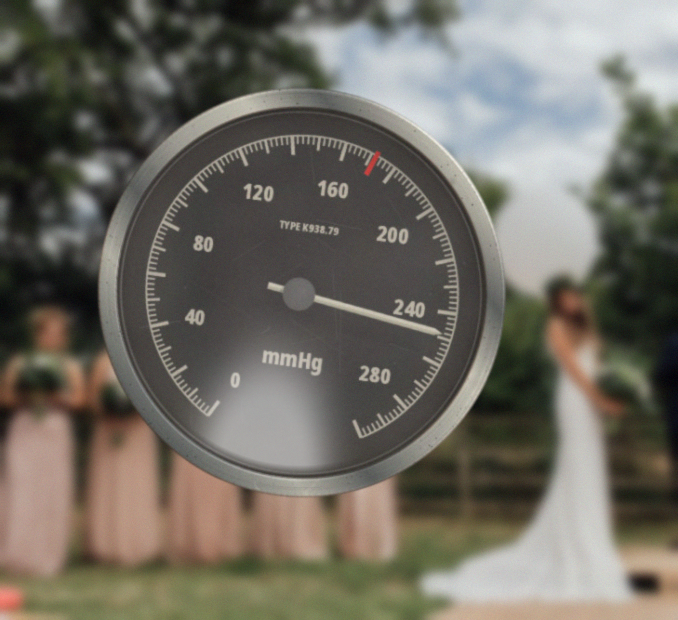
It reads 248 mmHg
